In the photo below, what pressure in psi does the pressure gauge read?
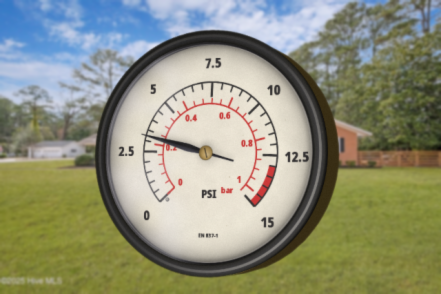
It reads 3.25 psi
